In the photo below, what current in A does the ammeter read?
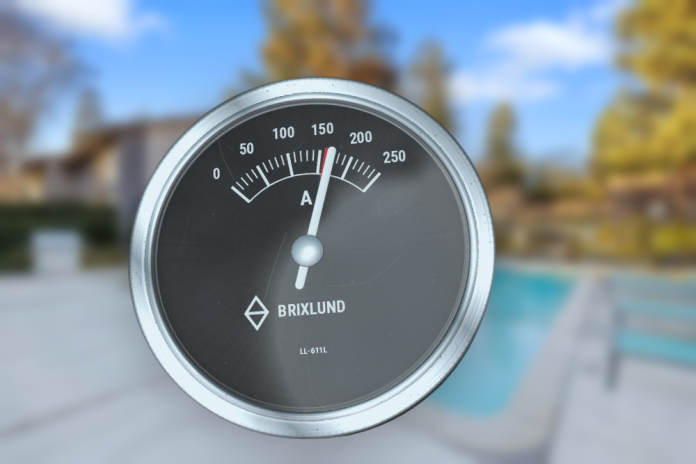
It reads 170 A
